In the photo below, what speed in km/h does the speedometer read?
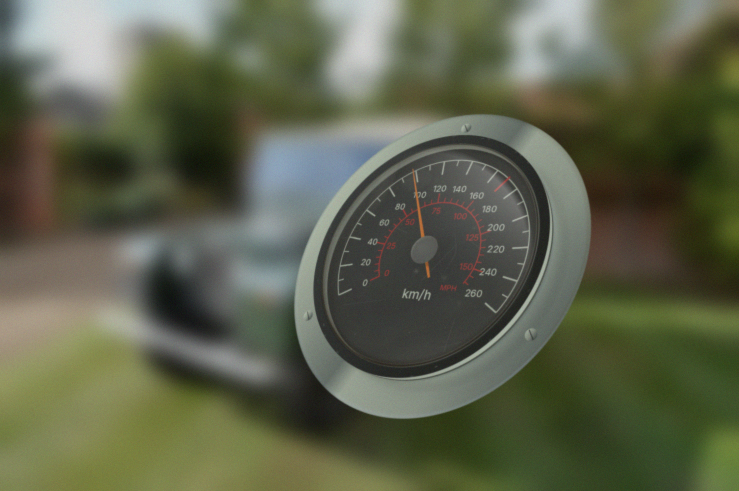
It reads 100 km/h
